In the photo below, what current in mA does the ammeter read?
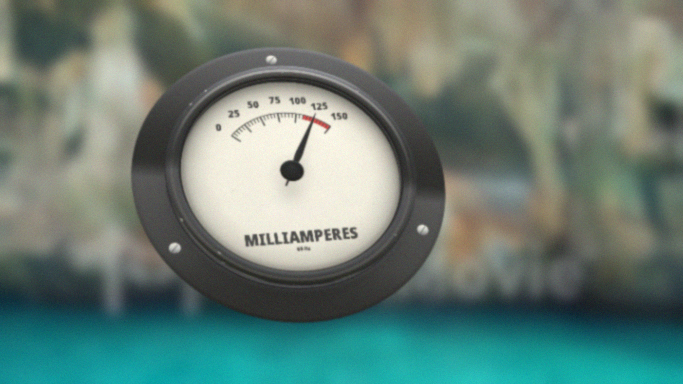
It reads 125 mA
